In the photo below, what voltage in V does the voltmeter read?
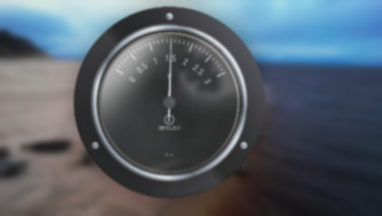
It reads 1.5 V
